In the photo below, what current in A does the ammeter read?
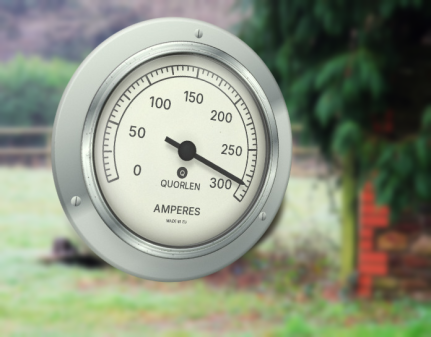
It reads 285 A
